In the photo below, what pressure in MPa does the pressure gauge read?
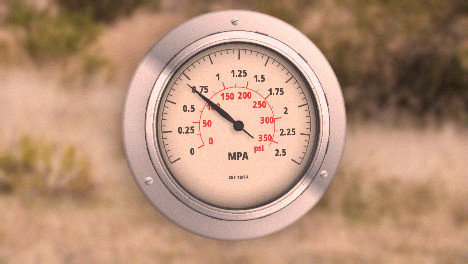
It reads 0.7 MPa
